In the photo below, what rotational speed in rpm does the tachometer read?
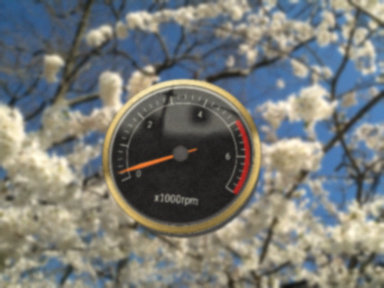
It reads 200 rpm
